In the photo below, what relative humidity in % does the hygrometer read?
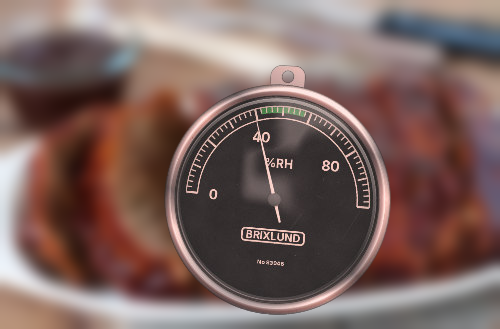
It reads 40 %
